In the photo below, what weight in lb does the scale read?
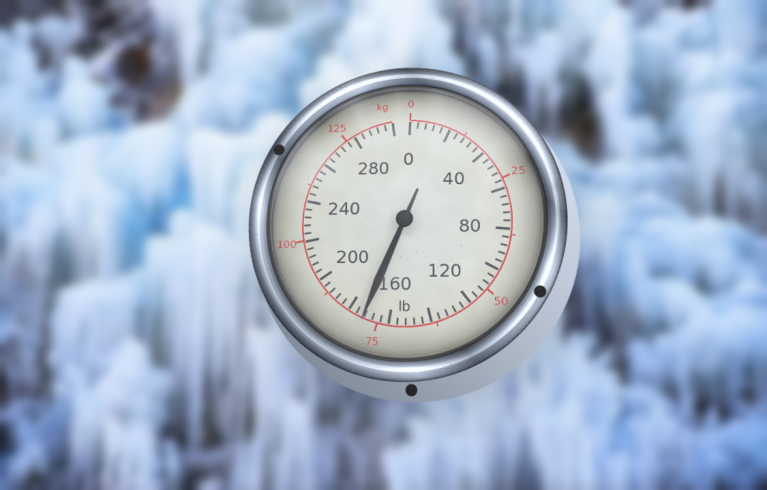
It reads 172 lb
